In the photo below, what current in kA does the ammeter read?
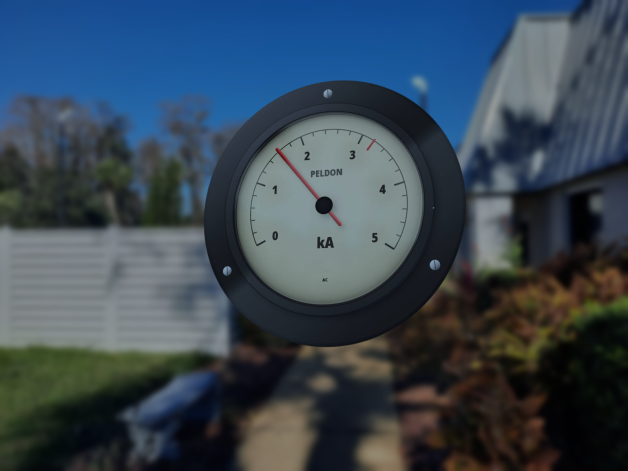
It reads 1.6 kA
